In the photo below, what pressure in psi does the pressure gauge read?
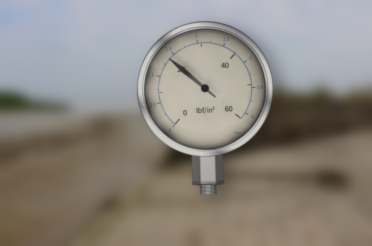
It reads 20 psi
